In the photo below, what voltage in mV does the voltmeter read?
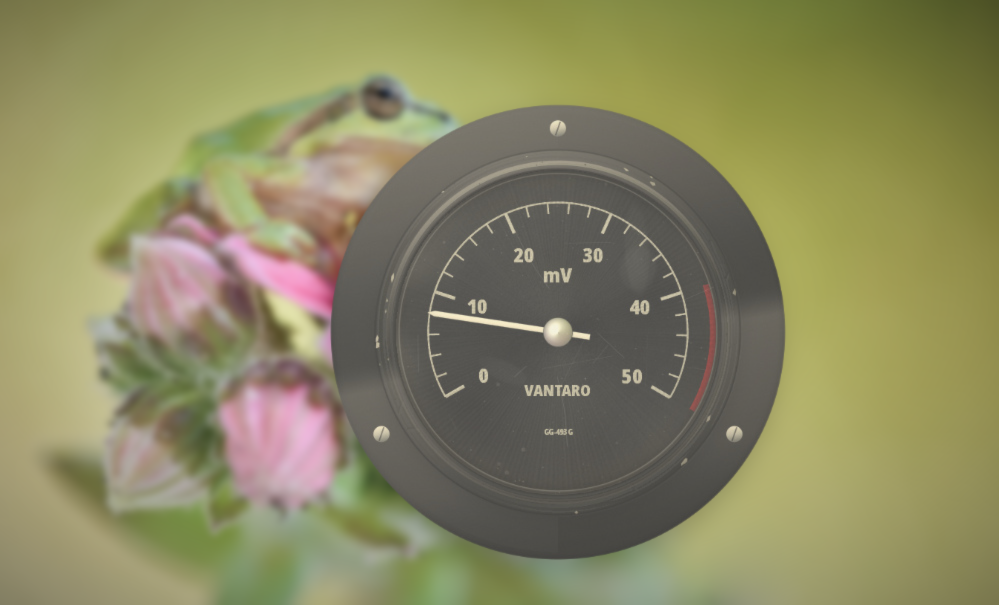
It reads 8 mV
